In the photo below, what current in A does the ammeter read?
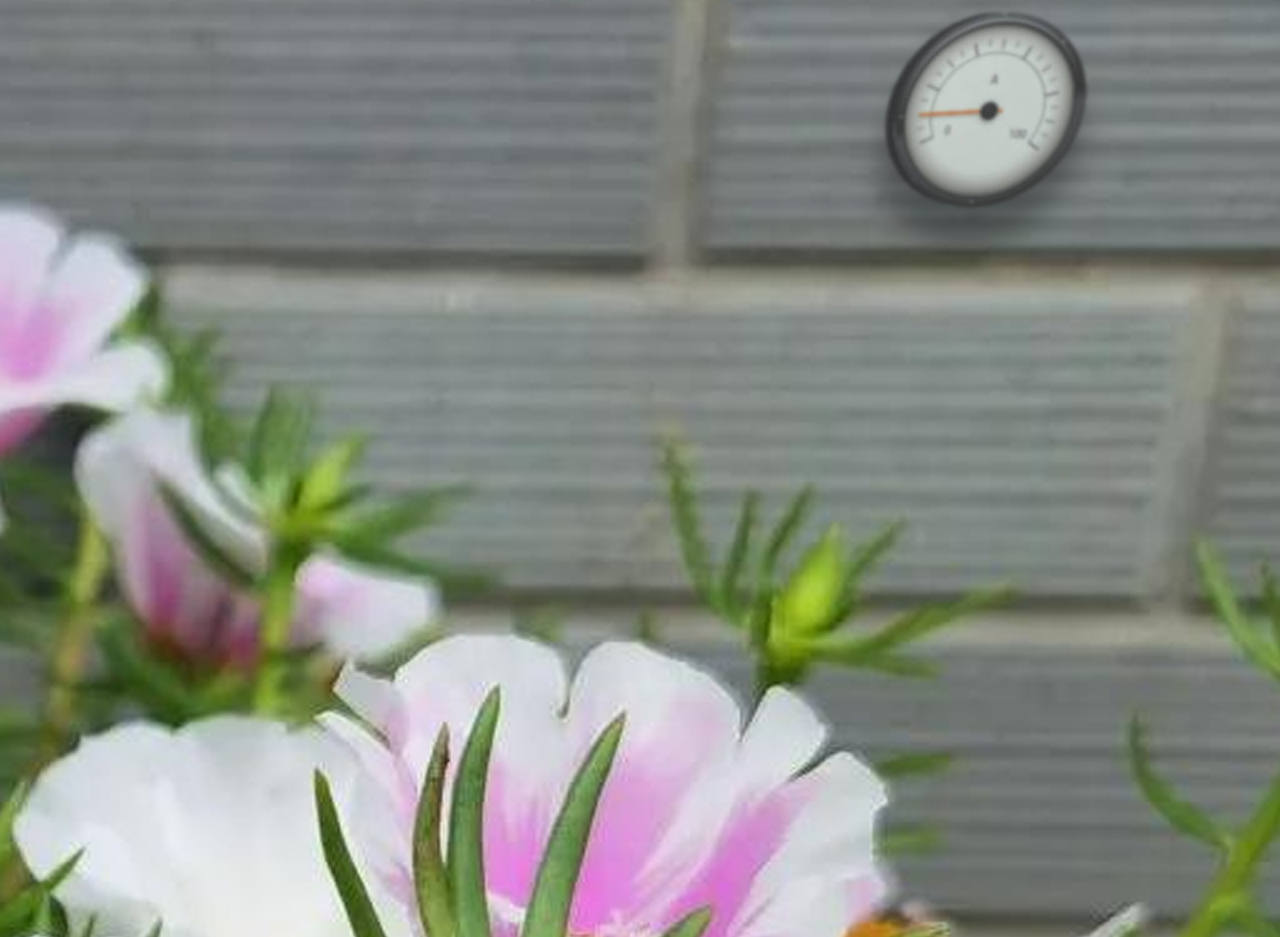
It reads 10 A
